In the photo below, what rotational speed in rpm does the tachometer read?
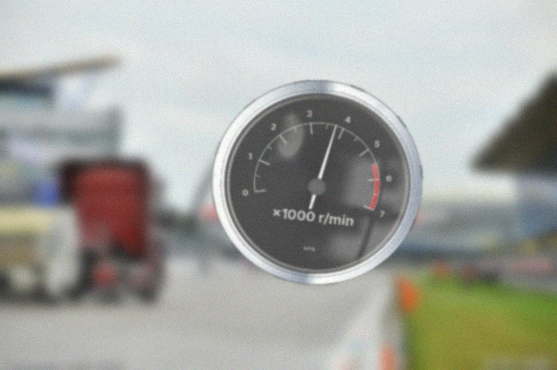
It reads 3750 rpm
